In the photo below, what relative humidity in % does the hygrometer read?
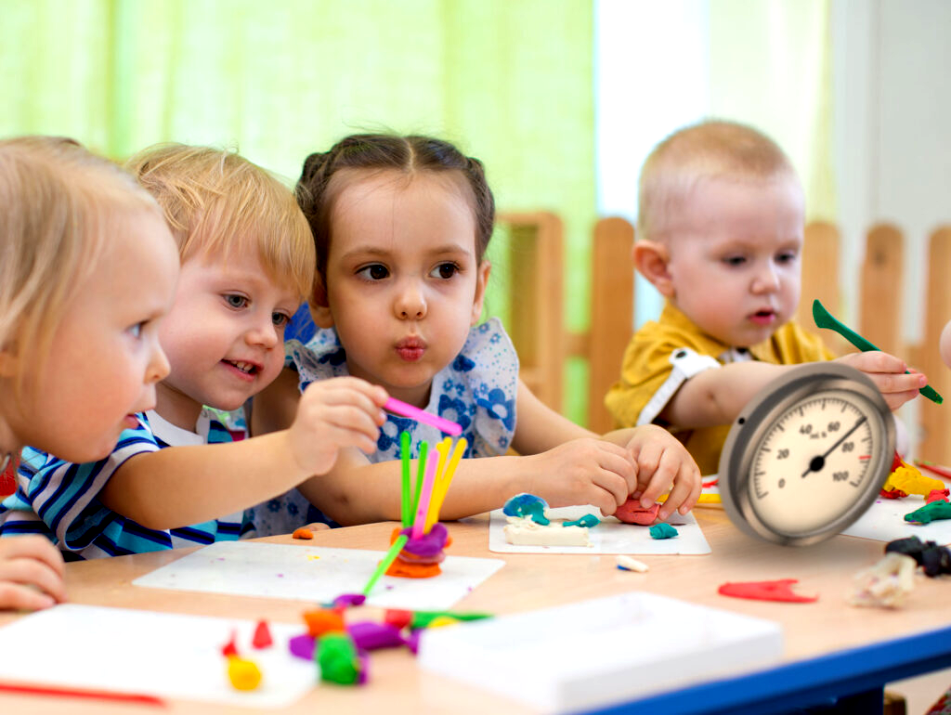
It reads 70 %
